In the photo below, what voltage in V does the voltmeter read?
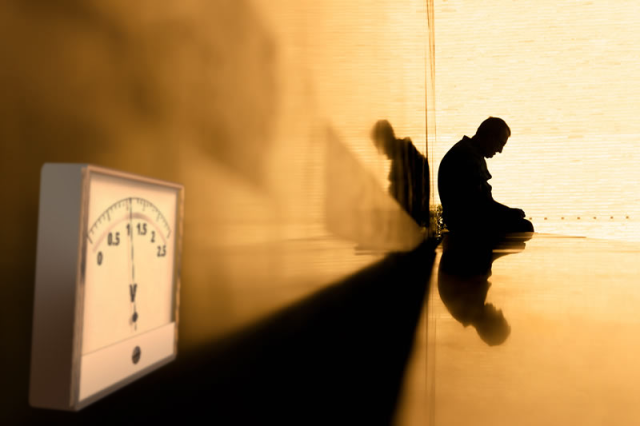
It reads 1 V
